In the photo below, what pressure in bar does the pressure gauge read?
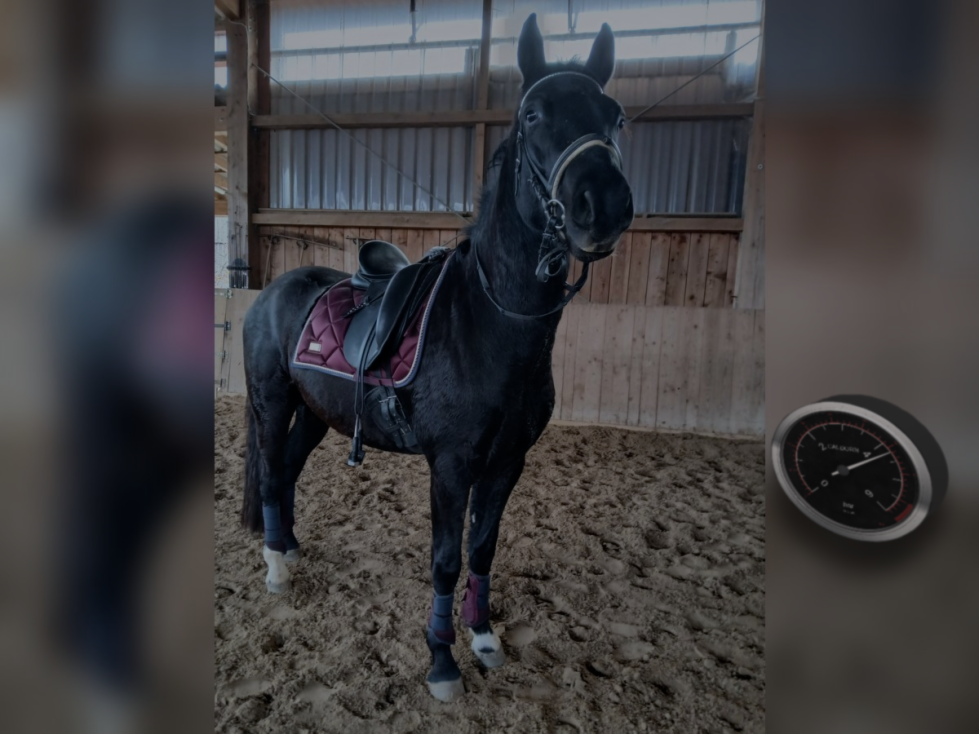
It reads 4.25 bar
